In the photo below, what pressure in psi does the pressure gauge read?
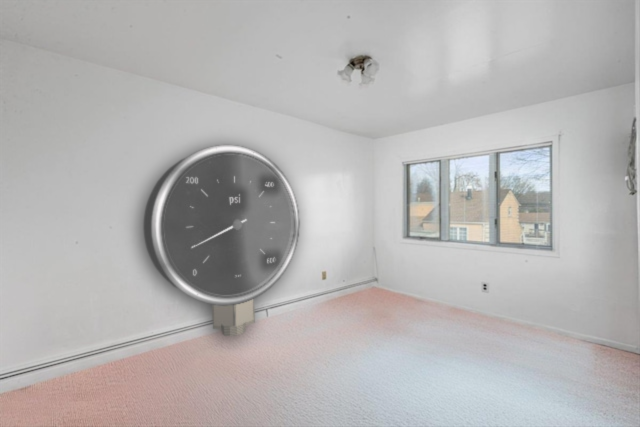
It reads 50 psi
